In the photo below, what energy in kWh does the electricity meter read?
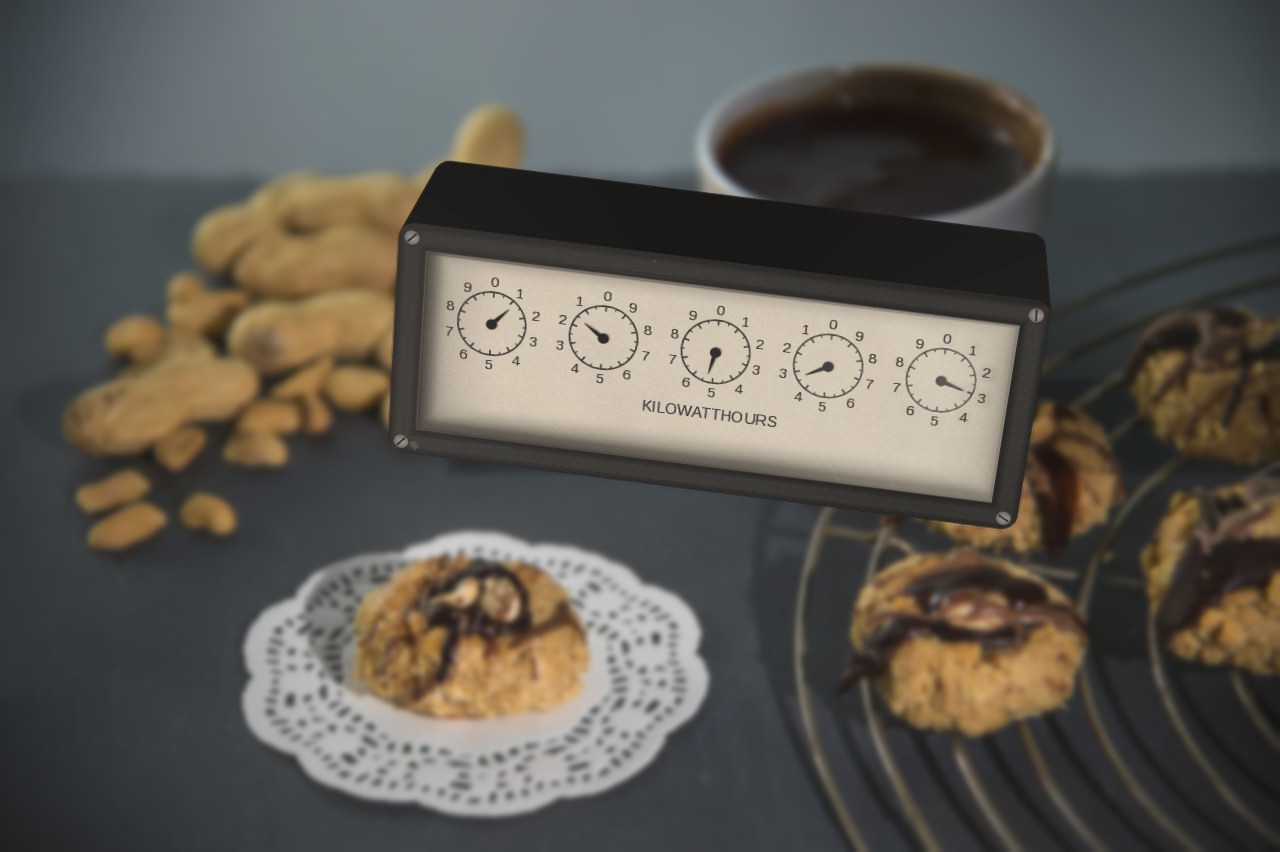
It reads 11533 kWh
